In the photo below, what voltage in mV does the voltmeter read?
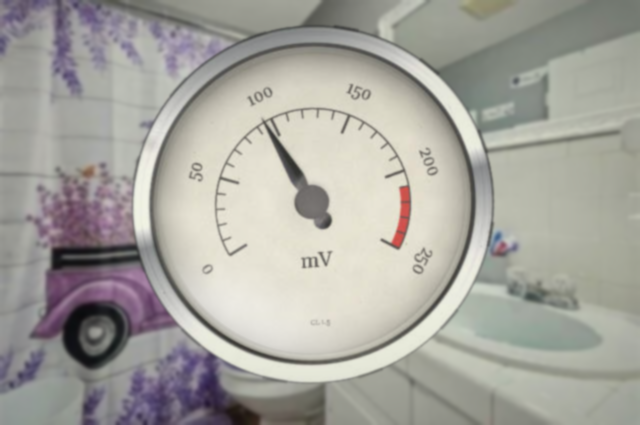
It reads 95 mV
